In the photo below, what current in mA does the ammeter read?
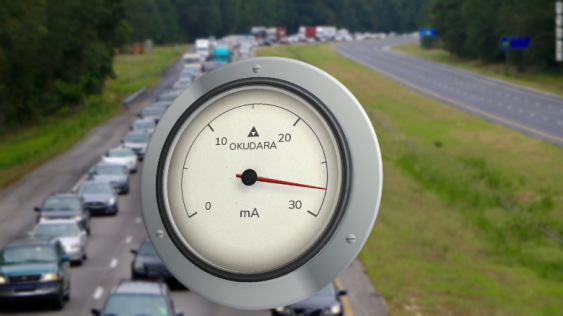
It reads 27.5 mA
